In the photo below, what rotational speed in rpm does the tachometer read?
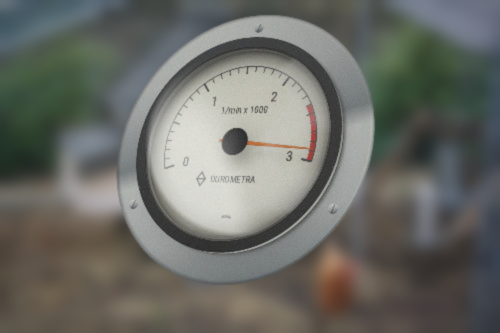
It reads 2900 rpm
